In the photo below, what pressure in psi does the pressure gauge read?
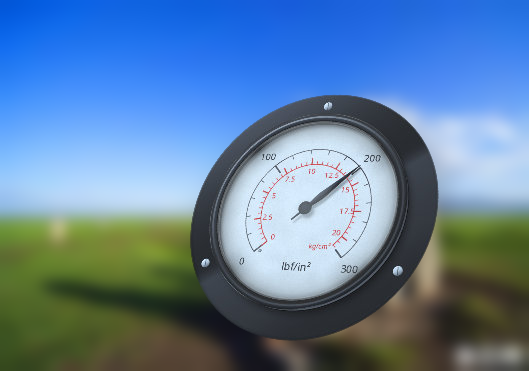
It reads 200 psi
